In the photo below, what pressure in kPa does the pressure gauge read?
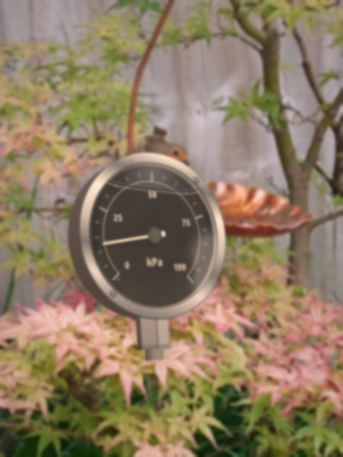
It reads 12.5 kPa
